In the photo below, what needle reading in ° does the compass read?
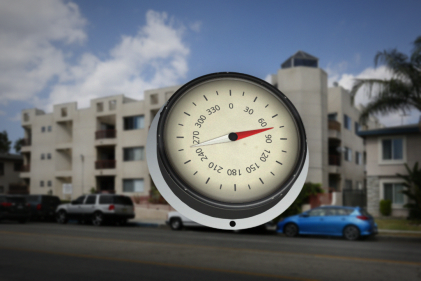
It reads 75 °
